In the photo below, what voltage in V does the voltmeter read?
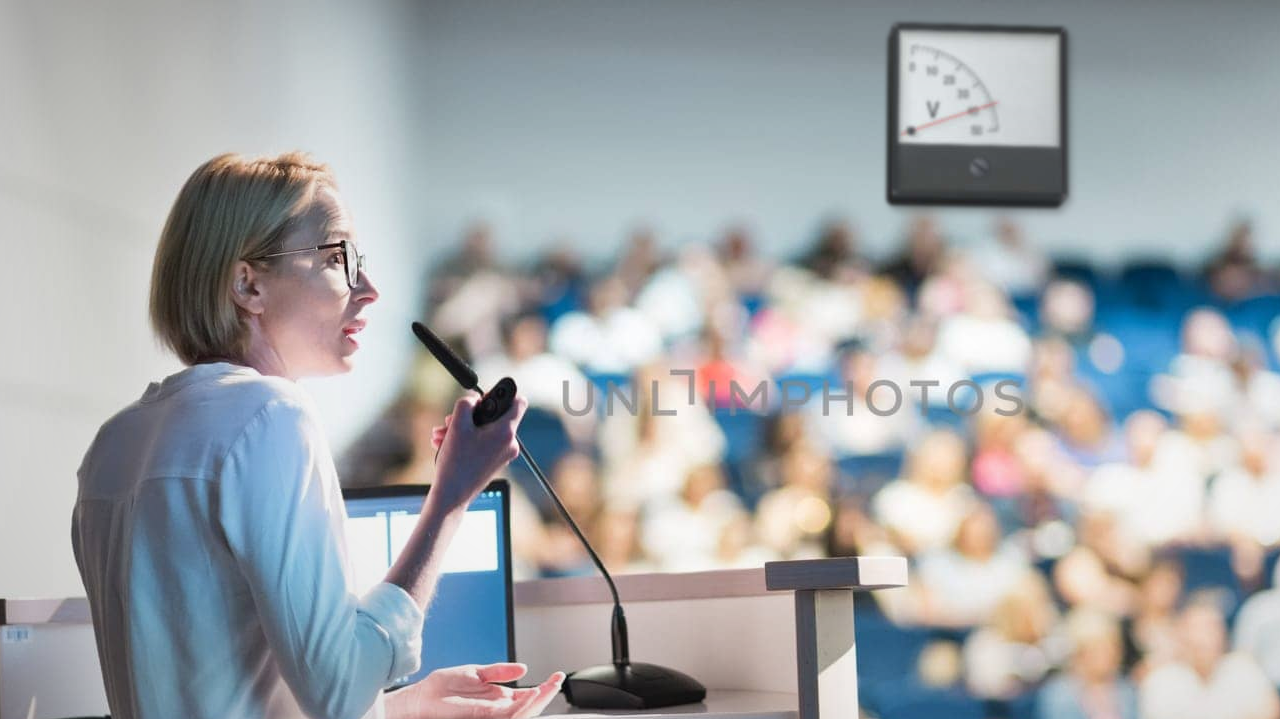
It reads 40 V
